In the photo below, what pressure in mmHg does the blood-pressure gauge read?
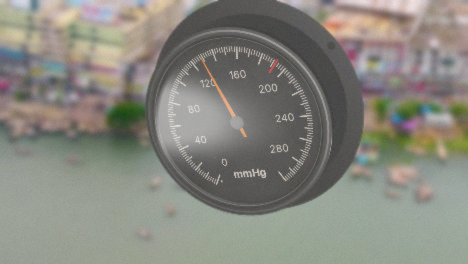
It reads 130 mmHg
